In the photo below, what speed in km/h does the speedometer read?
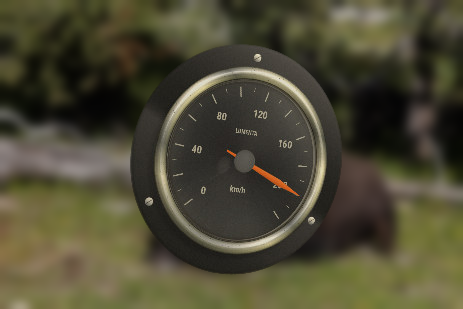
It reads 200 km/h
